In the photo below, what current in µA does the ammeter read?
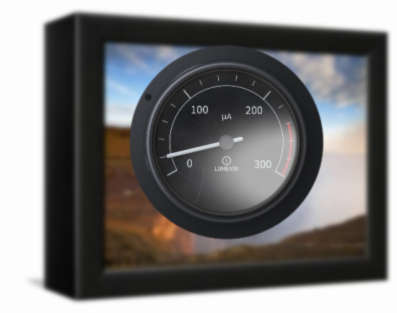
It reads 20 µA
